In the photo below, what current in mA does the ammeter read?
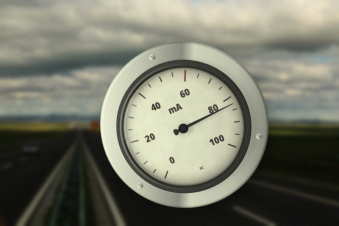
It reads 82.5 mA
